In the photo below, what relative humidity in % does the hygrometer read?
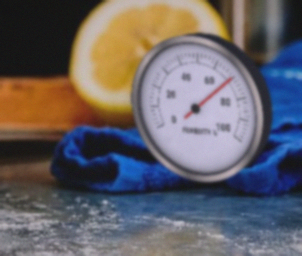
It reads 70 %
